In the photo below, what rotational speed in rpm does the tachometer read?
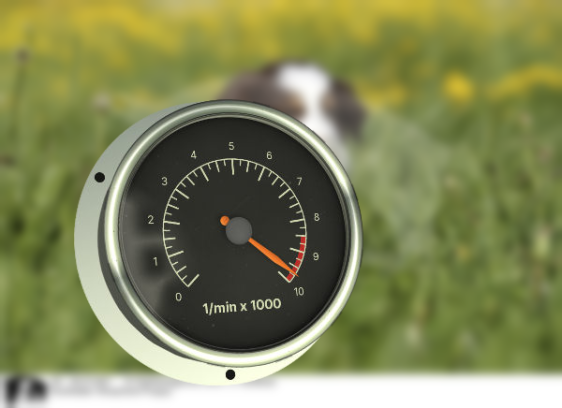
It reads 9750 rpm
